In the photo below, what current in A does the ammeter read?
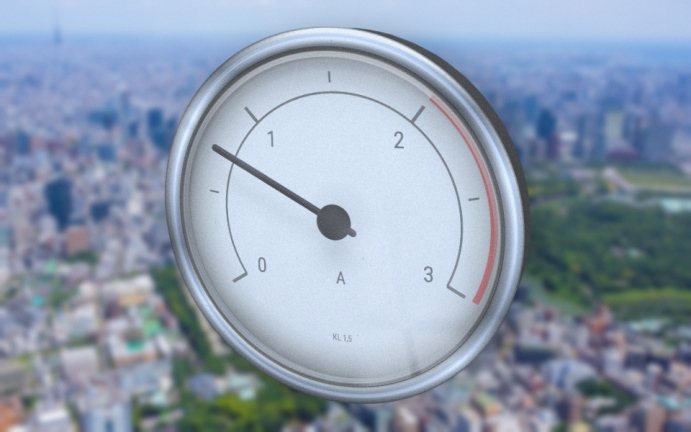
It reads 0.75 A
